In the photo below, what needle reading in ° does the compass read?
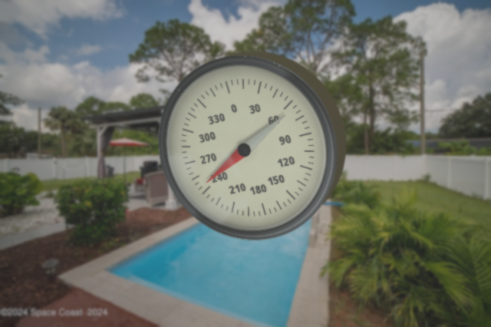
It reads 245 °
